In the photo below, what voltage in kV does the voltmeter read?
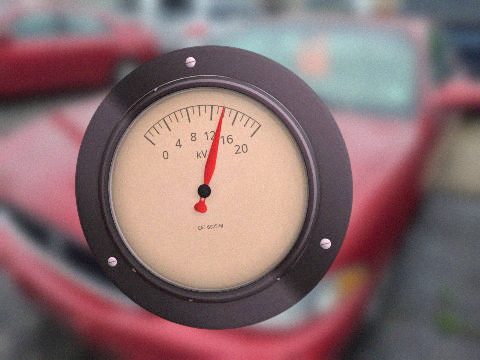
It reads 14 kV
